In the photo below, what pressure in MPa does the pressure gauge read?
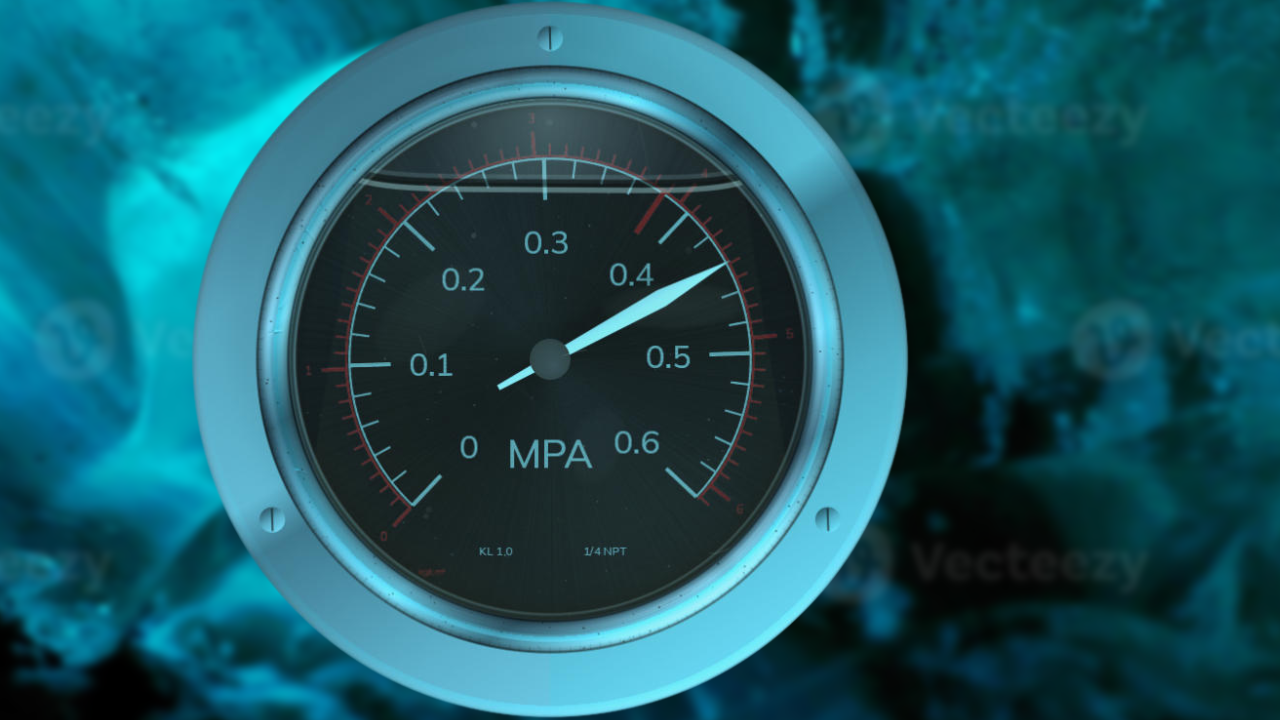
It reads 0.44 MPa
